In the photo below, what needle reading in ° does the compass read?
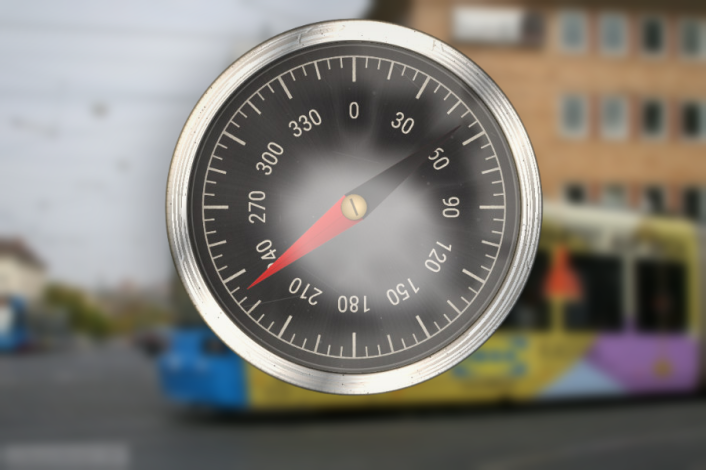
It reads 232.5 °
